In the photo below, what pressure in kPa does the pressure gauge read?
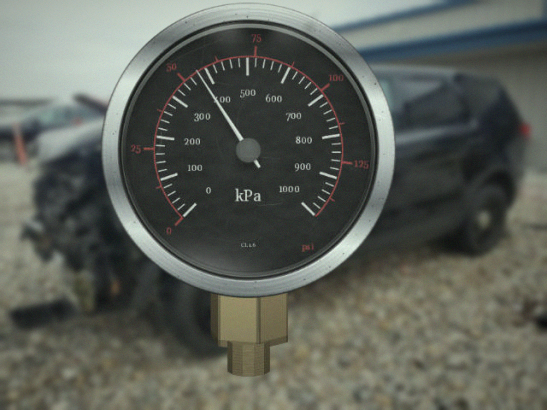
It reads 380 kPa
